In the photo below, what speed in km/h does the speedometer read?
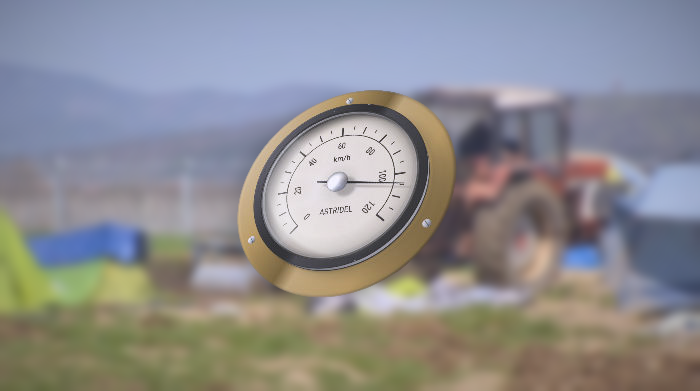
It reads 105 km/h
